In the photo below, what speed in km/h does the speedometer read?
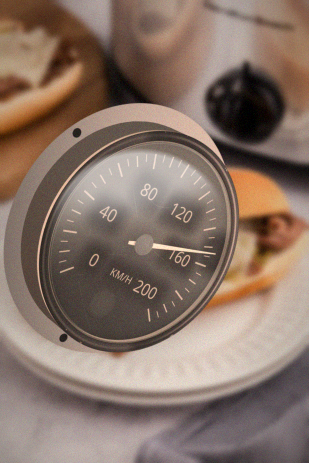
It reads 152.5 km/h
